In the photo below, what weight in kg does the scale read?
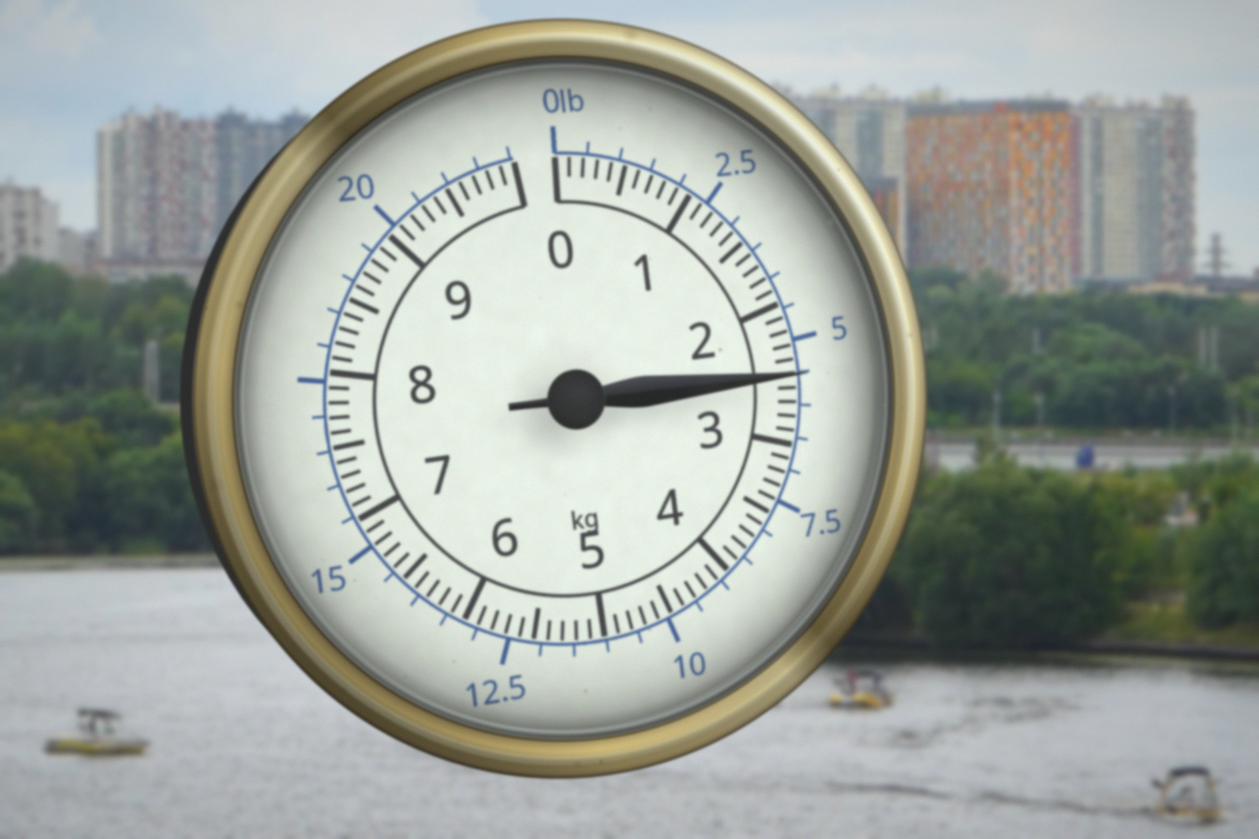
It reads 2.5 kg
